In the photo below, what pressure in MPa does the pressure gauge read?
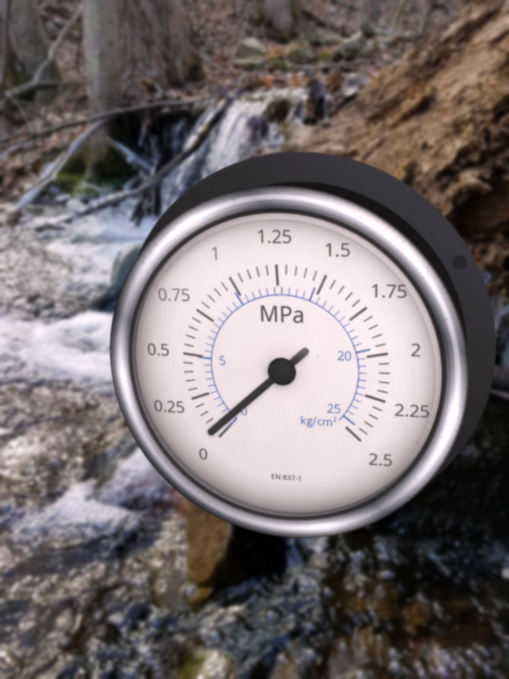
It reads 0.05 MPa
